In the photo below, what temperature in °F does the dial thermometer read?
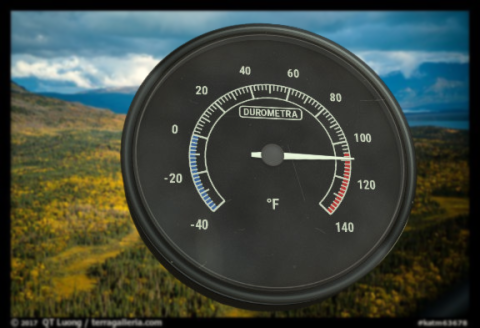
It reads 110 °F
